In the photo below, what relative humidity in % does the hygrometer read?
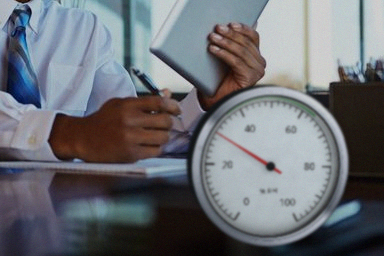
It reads 30 %
